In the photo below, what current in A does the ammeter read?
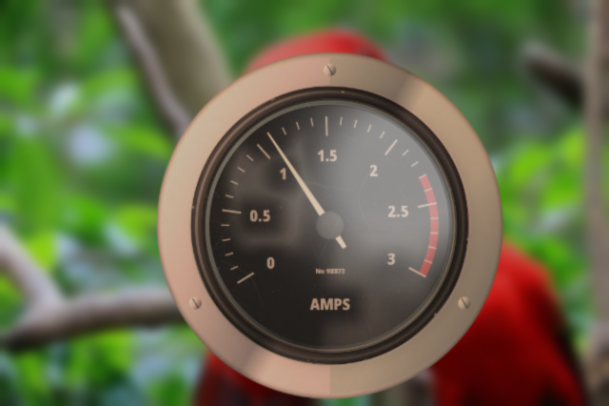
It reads 1.1 A
